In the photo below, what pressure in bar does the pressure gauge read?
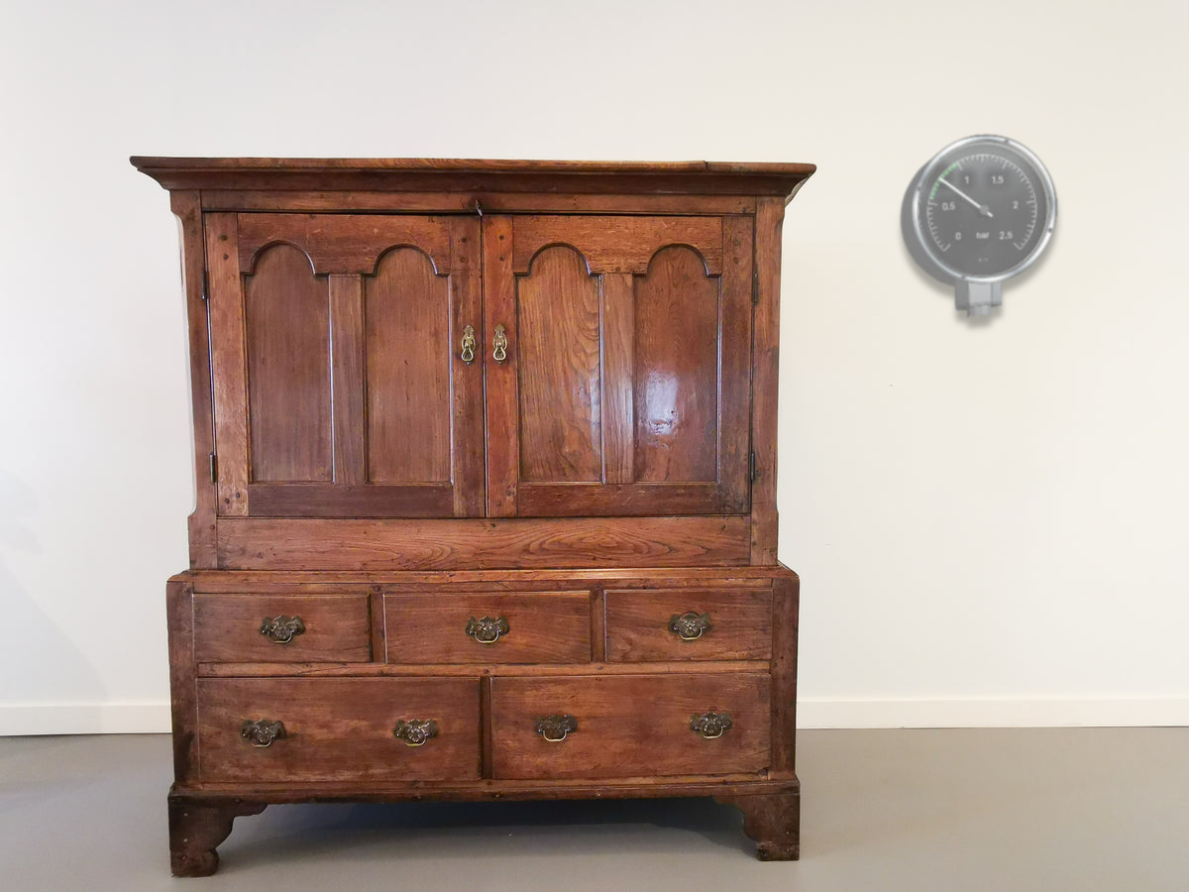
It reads 0.75 bar
